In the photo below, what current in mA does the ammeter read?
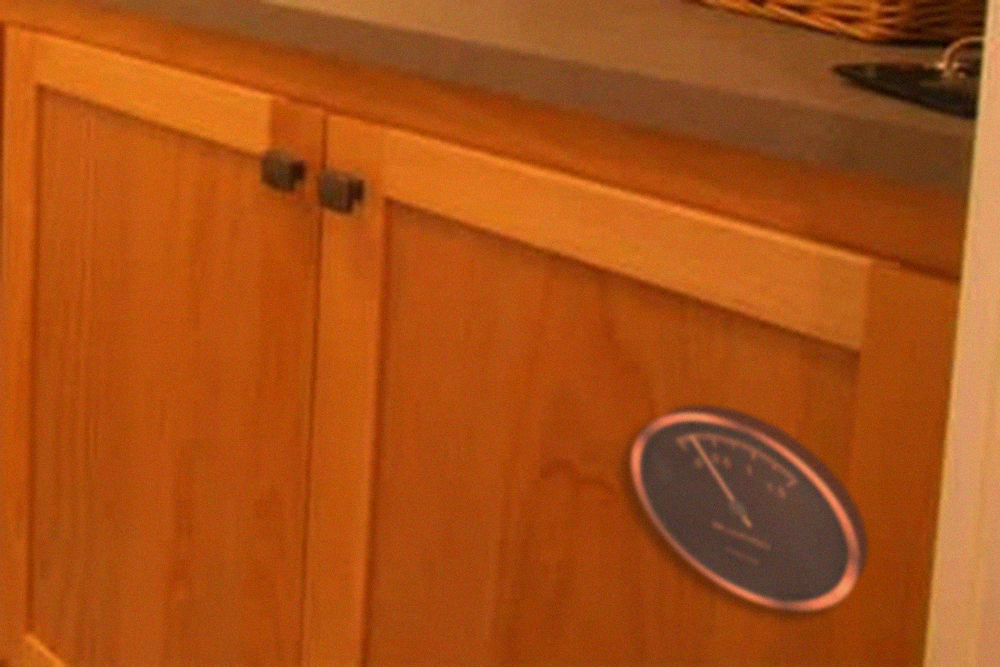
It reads 0.25 mA
